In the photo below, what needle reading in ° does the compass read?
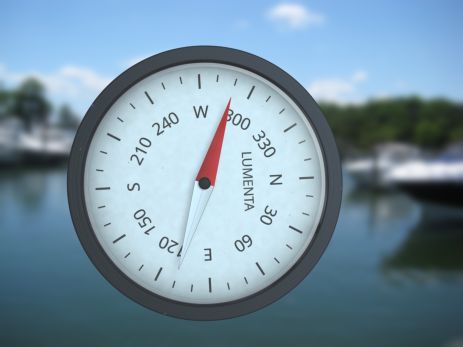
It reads 290 °
